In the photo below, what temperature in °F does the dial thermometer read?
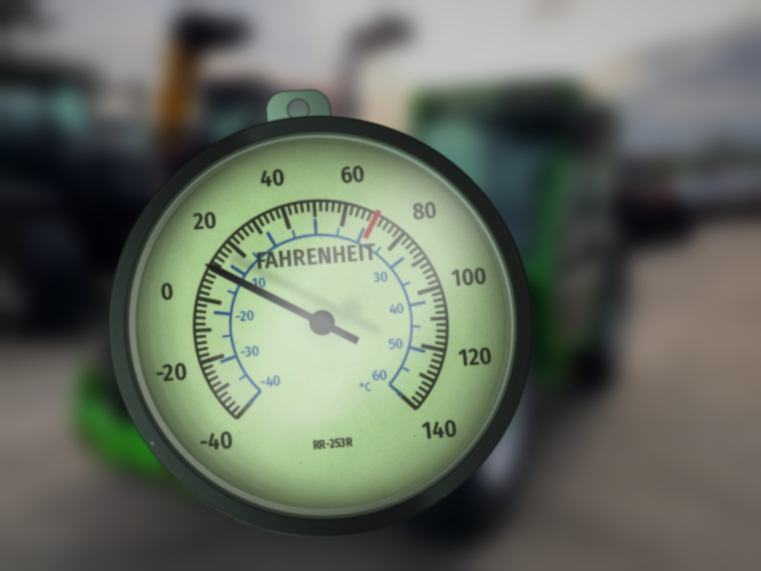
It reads 10 °F
